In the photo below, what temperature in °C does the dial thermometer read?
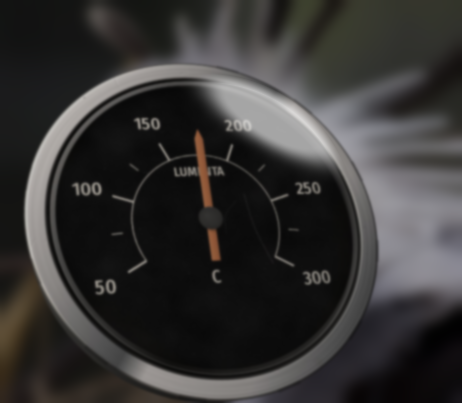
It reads 175 °C
